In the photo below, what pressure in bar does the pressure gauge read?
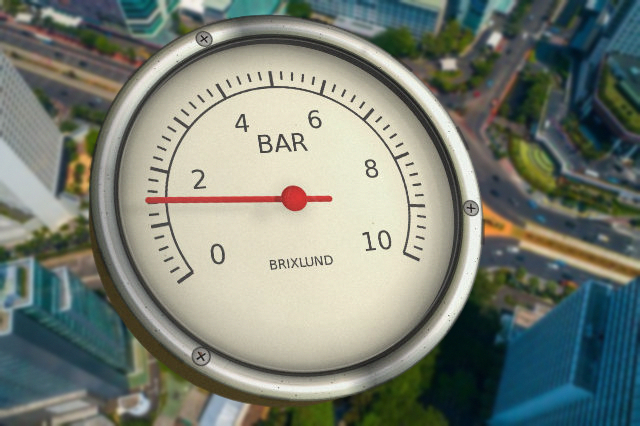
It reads 1.4 bar
